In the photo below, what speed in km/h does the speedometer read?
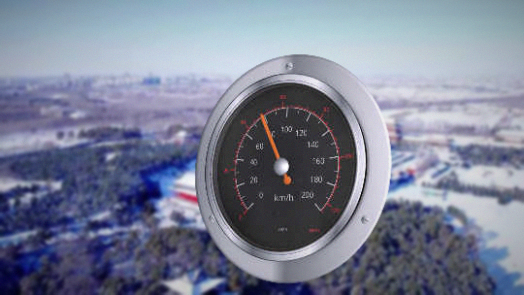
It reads 80 km/h
